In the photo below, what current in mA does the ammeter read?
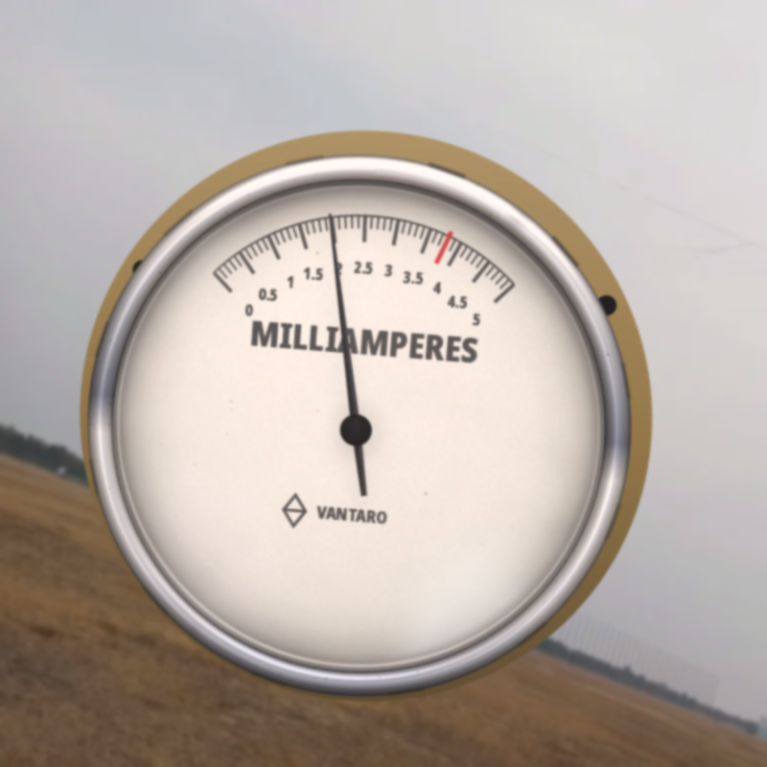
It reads 2 mA
